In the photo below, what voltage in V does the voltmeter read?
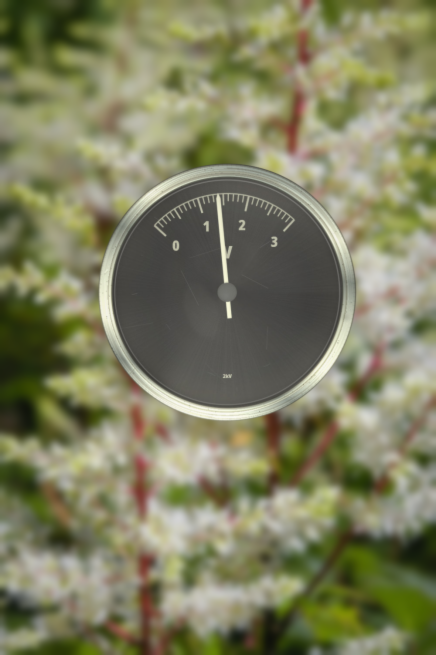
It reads 1.4 V
